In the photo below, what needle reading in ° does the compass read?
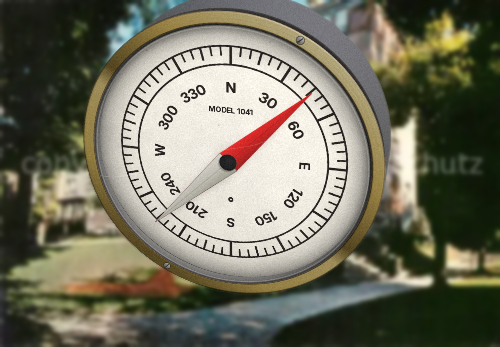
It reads 45 °
